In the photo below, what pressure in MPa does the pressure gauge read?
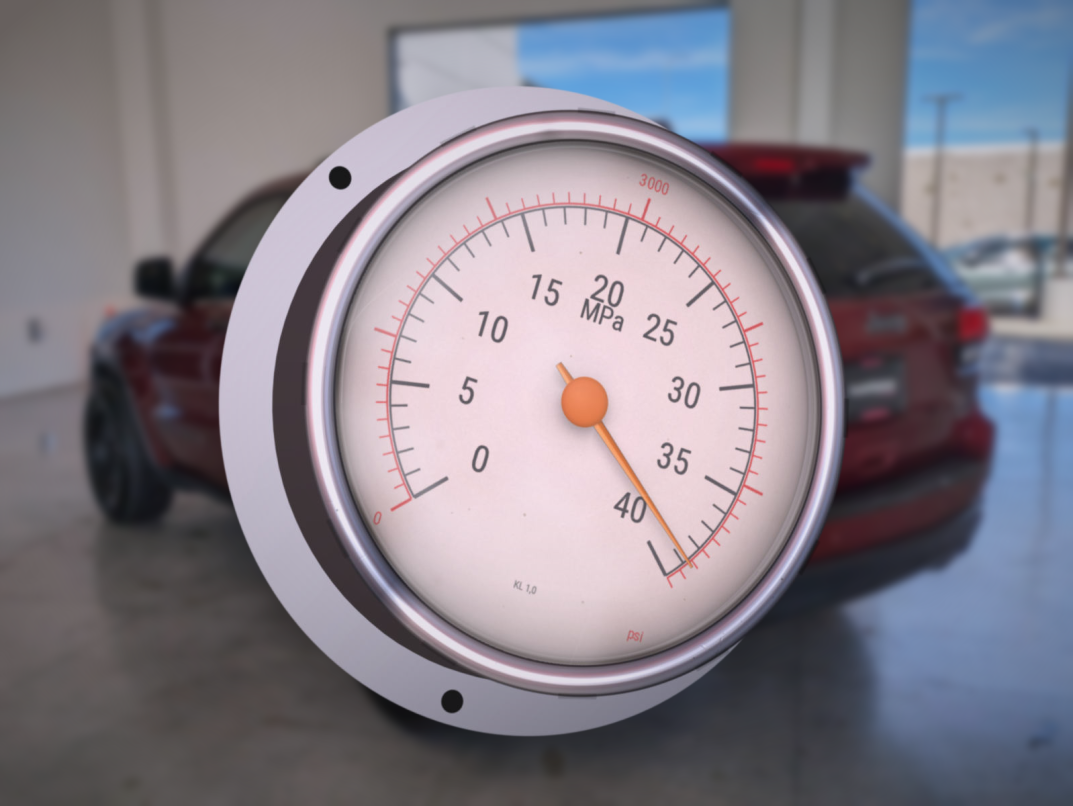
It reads 39 MPa
